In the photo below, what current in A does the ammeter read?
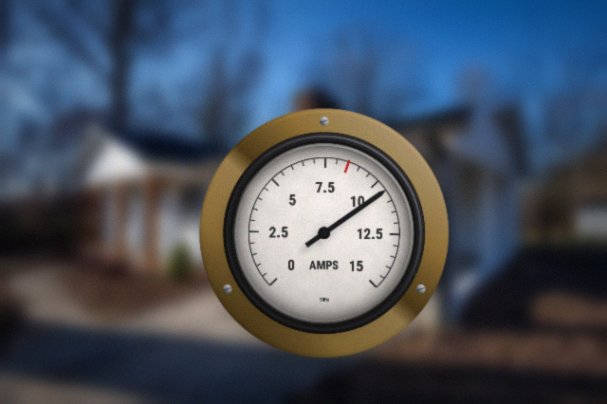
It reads 10.5 A
